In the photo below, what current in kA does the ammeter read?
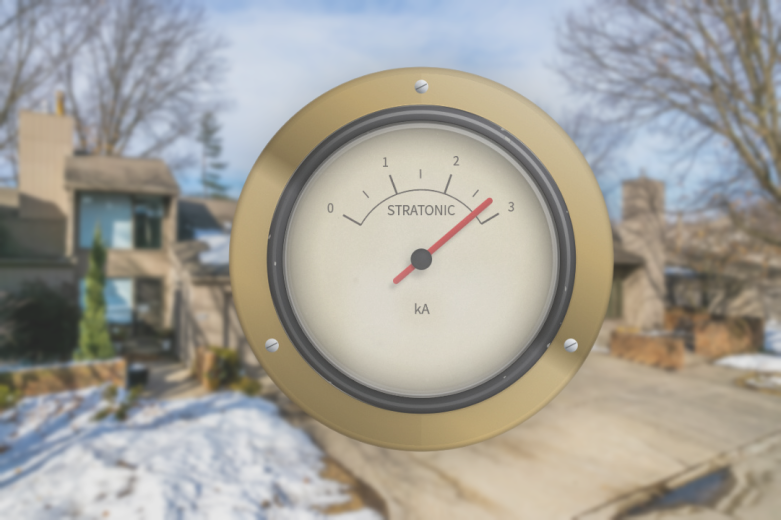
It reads 2.75 kA
